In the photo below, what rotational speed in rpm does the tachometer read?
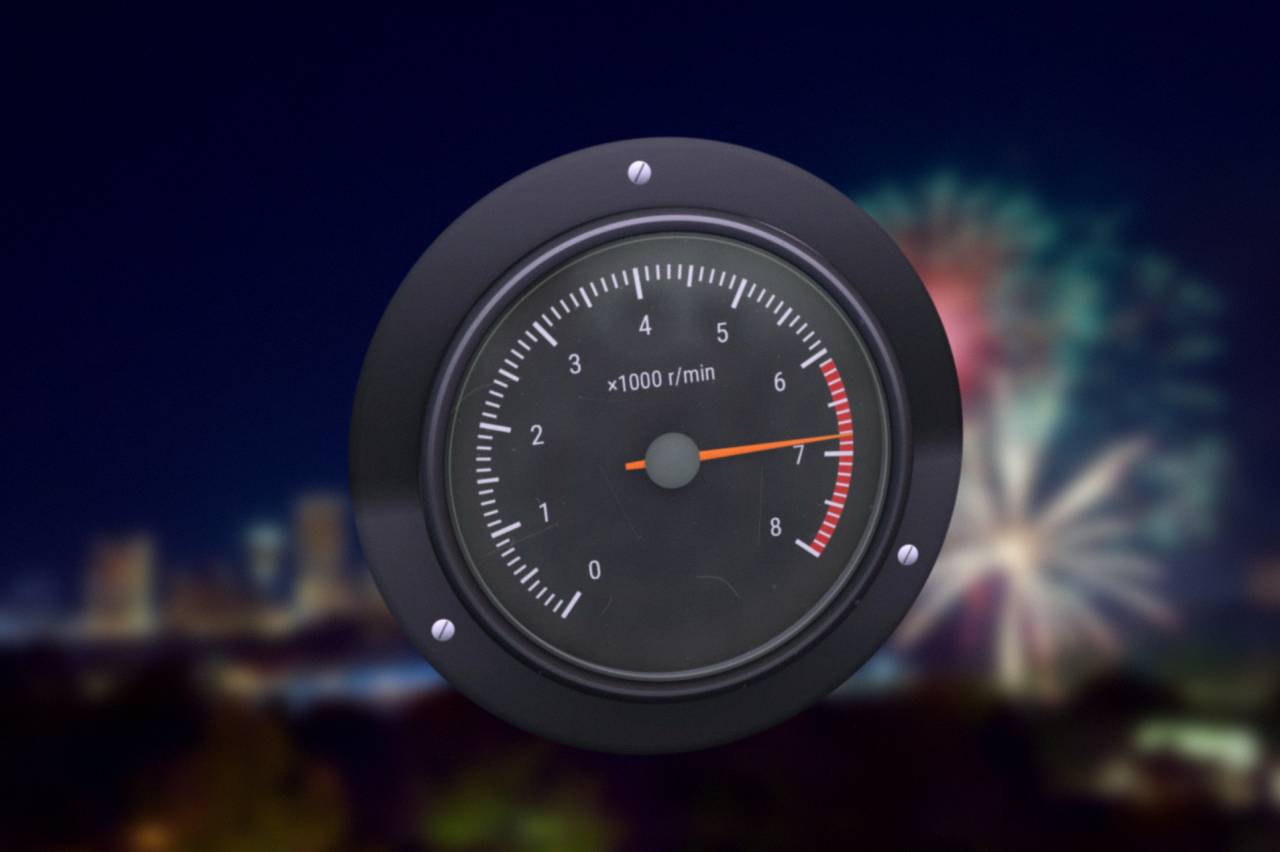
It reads 6800 rpm
